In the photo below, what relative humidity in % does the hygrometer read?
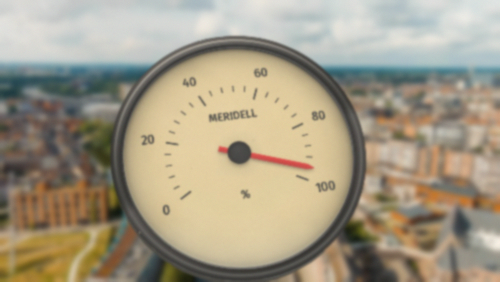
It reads 96 %
